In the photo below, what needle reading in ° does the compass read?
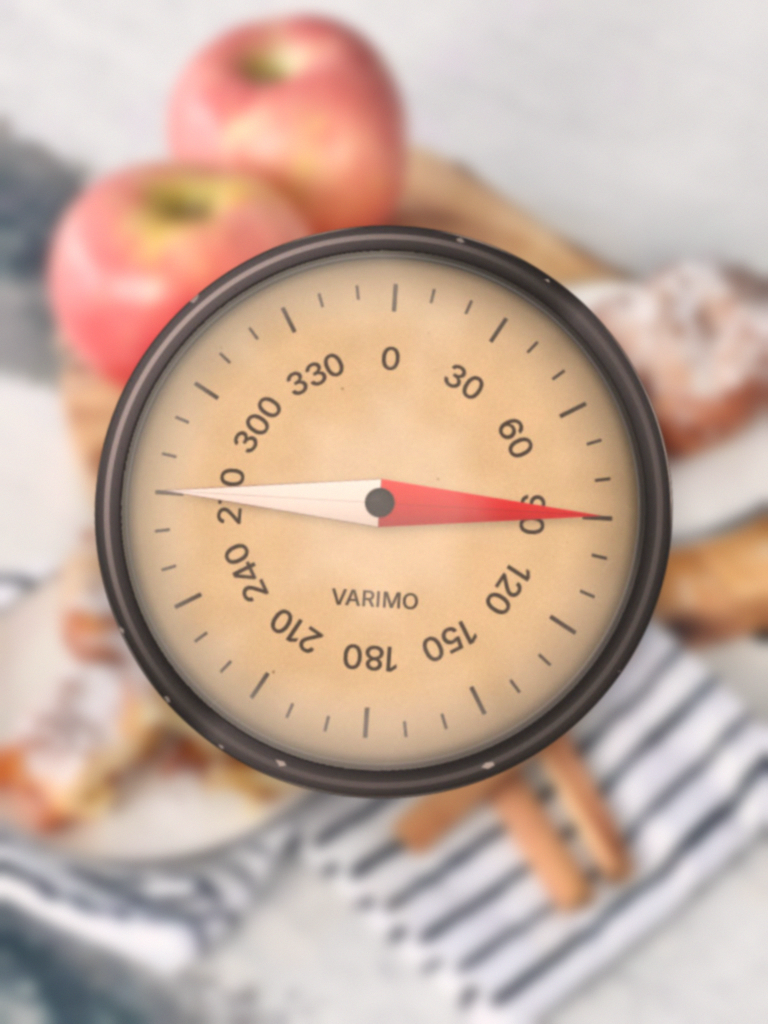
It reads 90 °
